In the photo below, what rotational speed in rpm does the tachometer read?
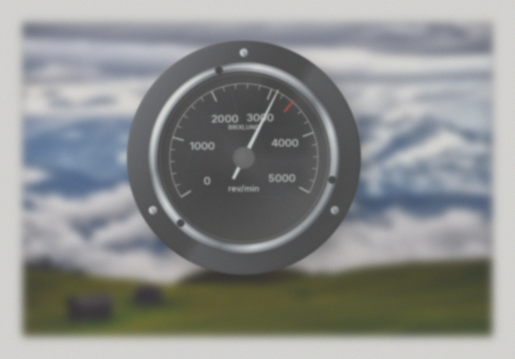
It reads 3100 rpm
